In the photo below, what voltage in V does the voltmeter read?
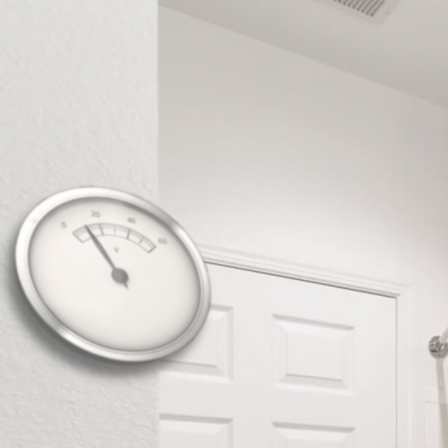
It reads 10 V
